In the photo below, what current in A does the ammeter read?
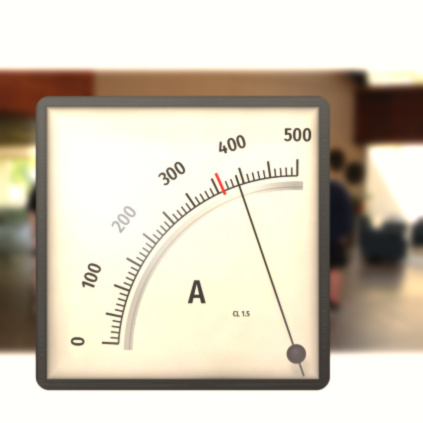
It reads 390 A
